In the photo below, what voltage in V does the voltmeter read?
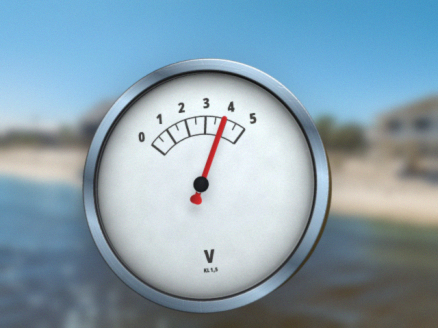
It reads 4 V
